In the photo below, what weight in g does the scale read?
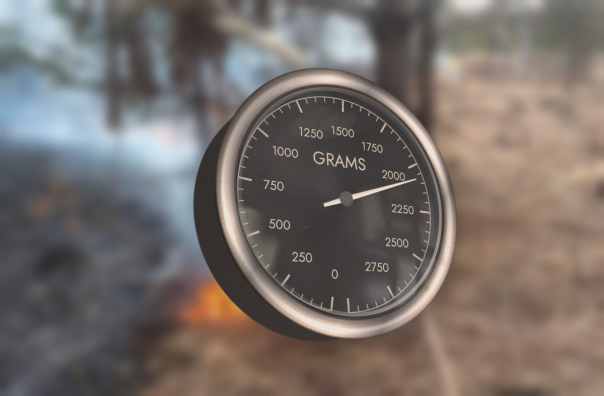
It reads 2075 g
